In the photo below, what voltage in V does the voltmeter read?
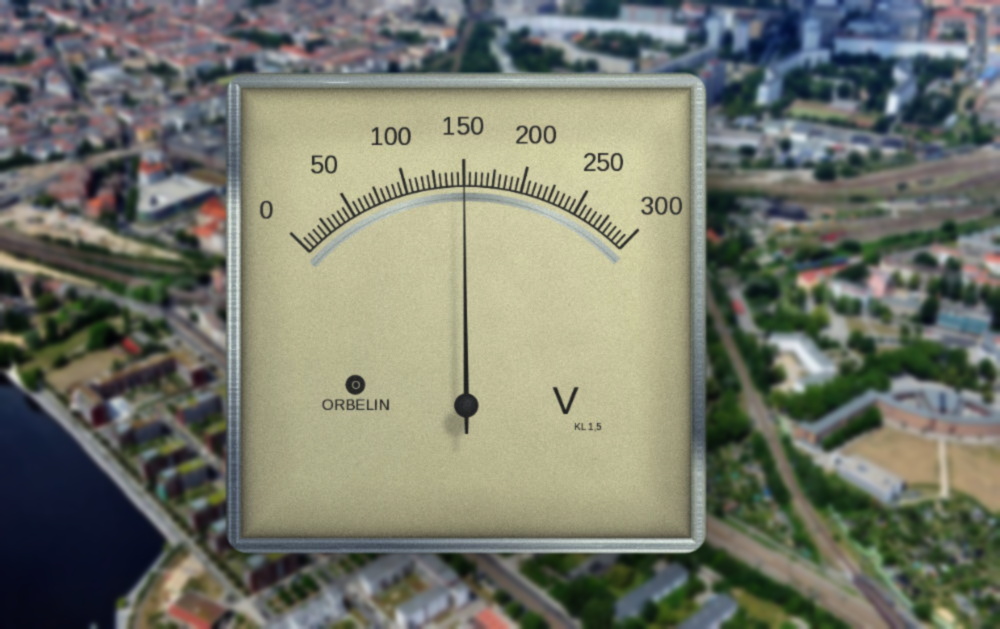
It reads 150 V
